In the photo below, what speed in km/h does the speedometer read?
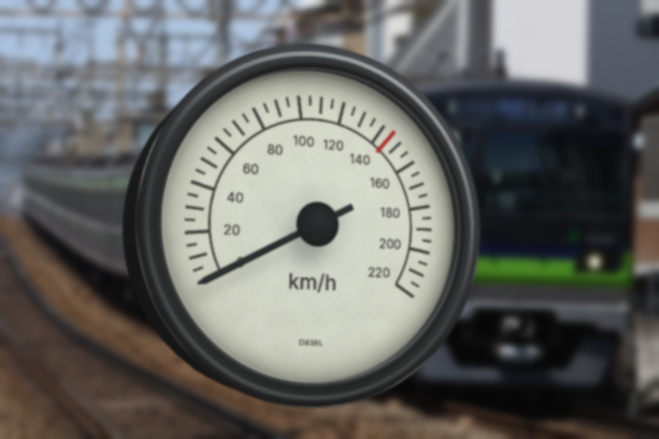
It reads 0 km/h
